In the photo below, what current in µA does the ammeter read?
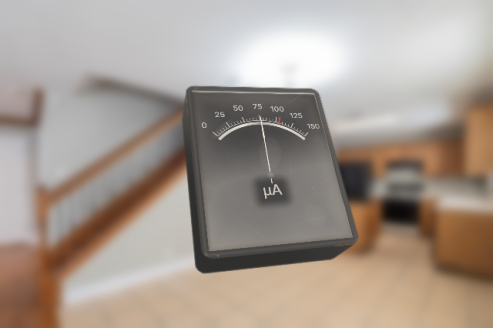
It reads 75 µA
